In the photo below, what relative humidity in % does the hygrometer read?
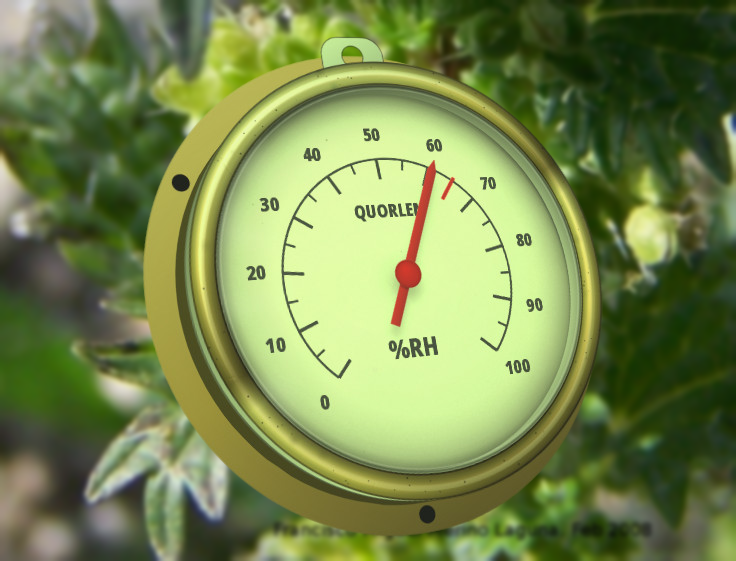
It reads 60 %
